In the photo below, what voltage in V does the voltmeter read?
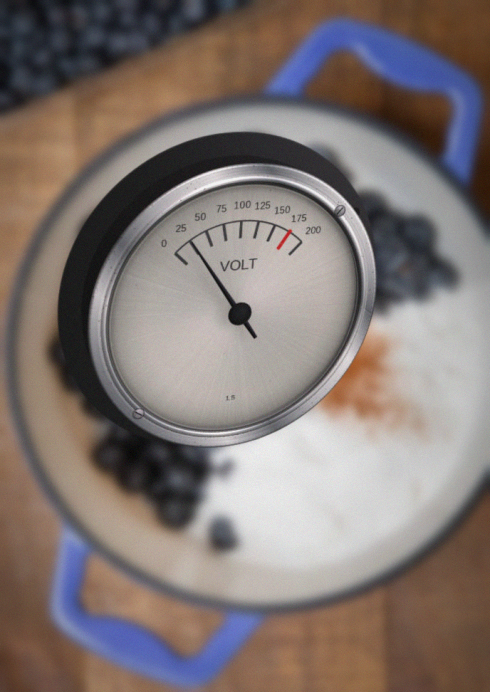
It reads 25 V
